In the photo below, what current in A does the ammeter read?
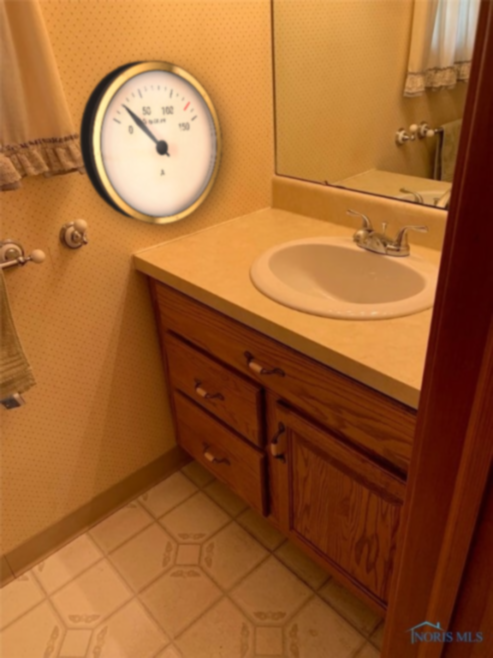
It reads 20 A
